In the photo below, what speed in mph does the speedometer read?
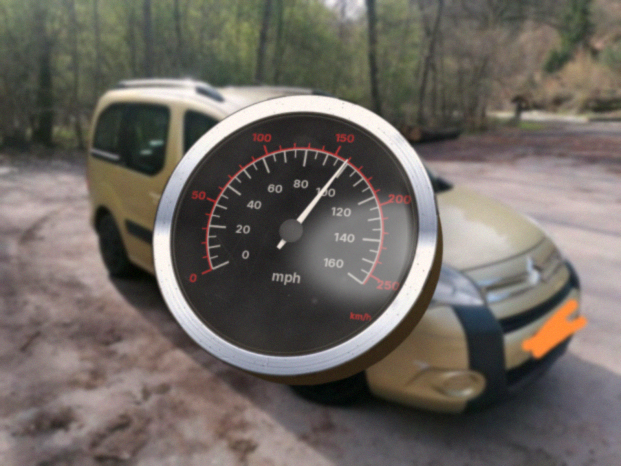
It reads 100 mph
